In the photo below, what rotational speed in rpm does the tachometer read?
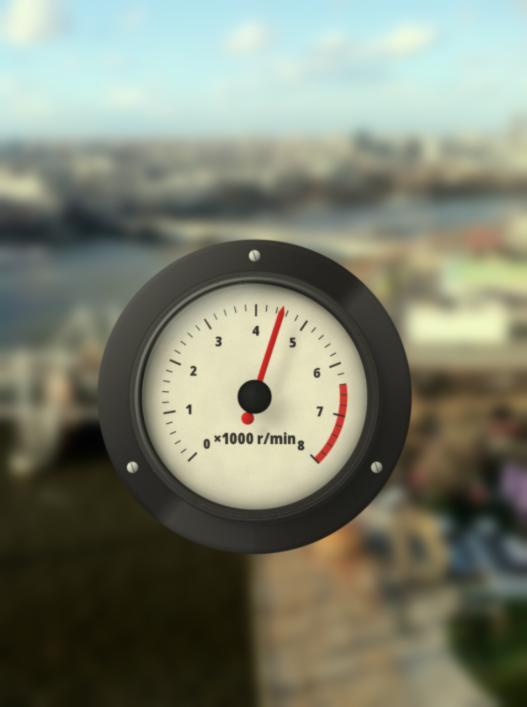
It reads 4500 rpm
